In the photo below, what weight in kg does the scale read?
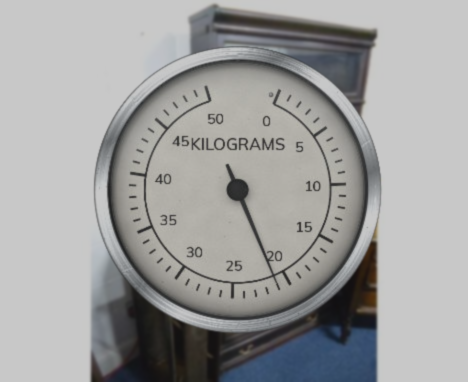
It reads 21 kg
